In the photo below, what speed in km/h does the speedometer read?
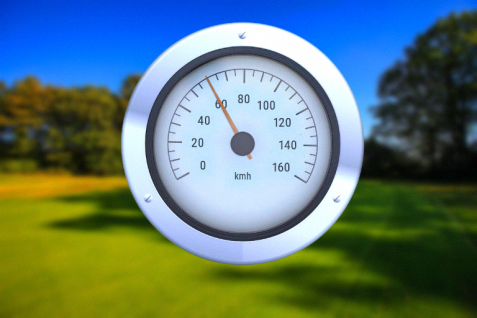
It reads 60 km/h
